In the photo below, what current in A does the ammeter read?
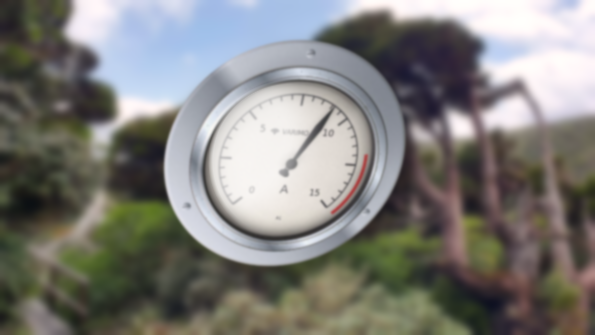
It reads 9 A
